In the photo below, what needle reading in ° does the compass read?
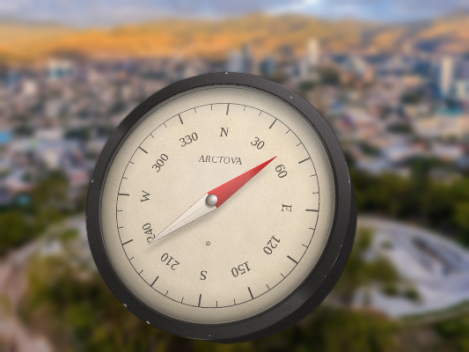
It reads 50 °
